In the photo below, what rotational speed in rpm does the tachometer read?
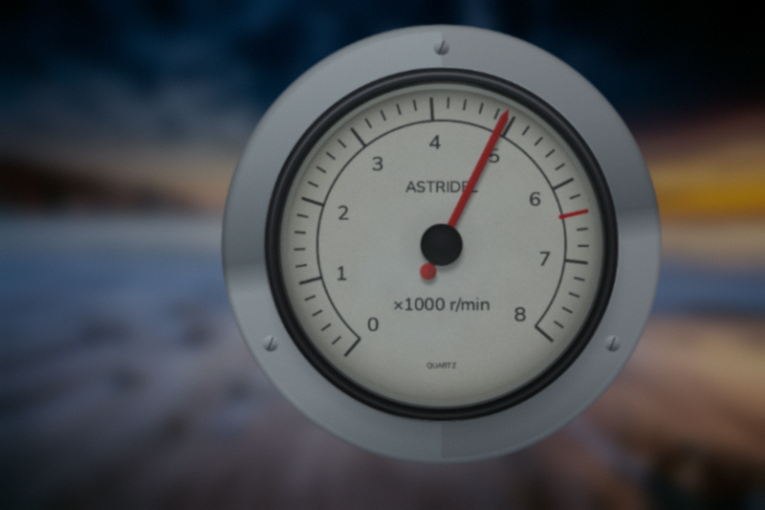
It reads 4900 rpm
